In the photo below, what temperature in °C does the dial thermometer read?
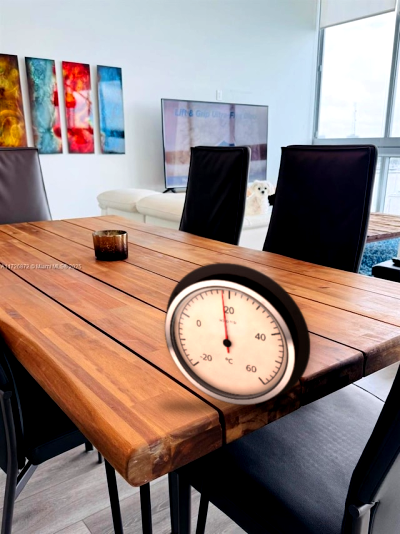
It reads 18 °C
